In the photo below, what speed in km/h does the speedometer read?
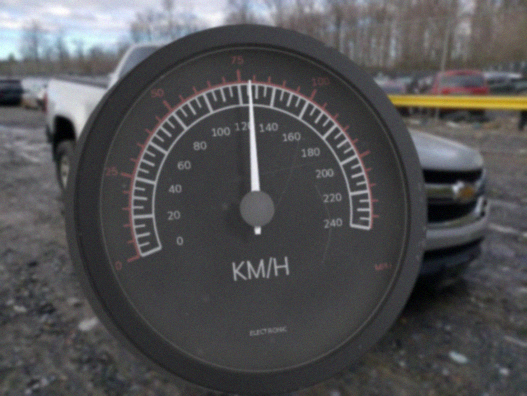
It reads 125 km/h
